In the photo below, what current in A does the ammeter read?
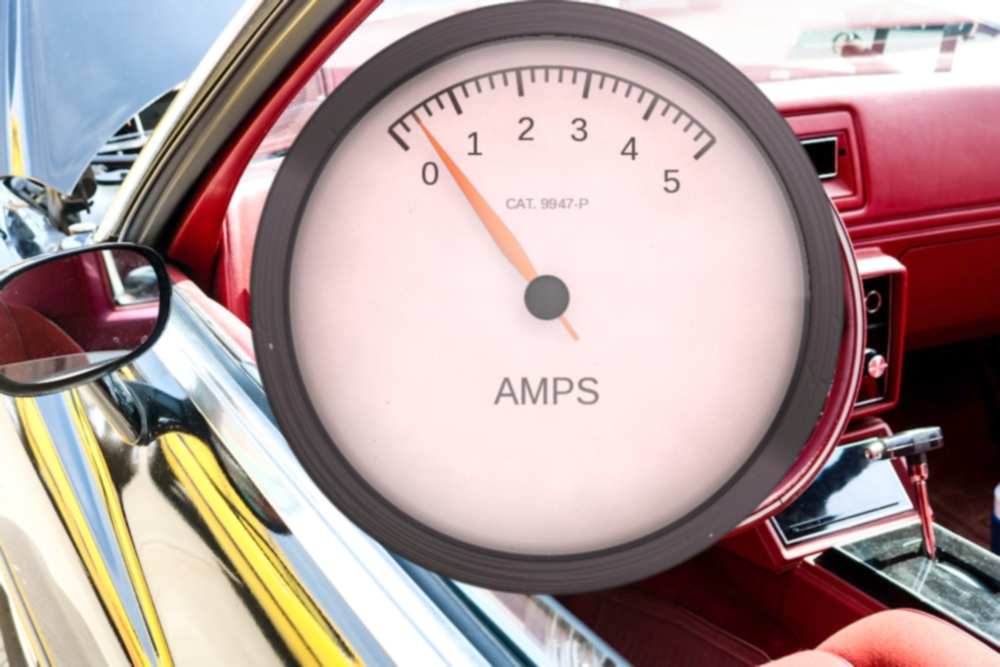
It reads 0.4 A
